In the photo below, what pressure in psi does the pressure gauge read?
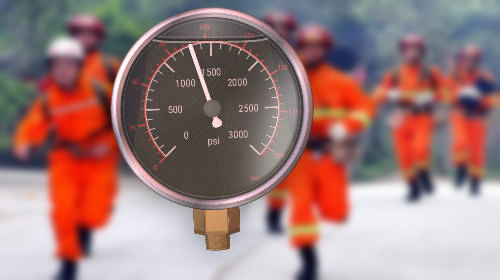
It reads 1300 psi
